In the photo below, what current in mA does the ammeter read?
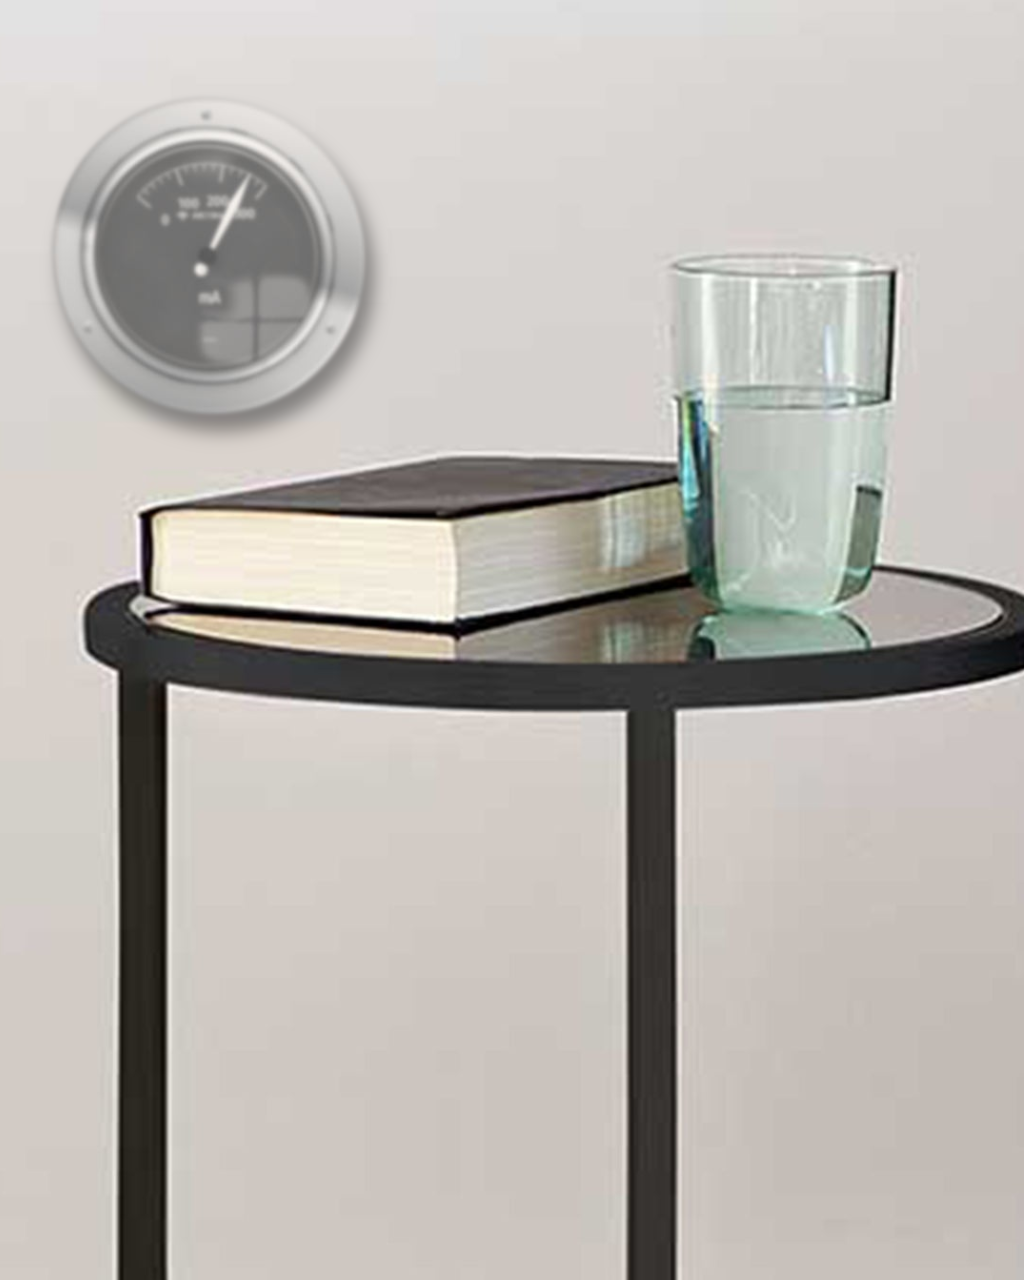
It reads 260 mA
